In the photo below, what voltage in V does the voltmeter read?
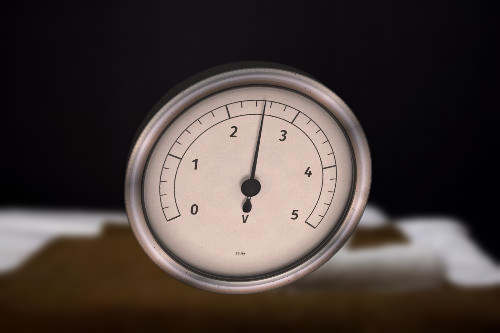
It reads 2.5 V
